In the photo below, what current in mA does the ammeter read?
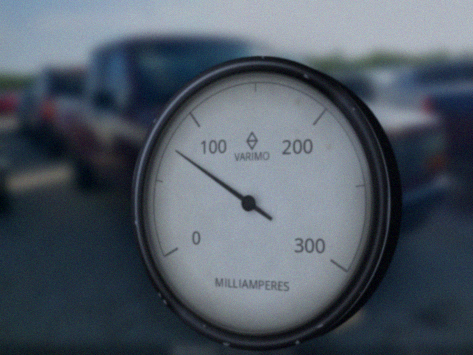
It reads 75 mA
